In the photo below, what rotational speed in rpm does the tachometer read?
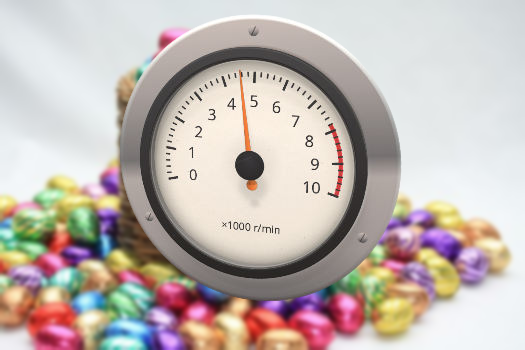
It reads 4600 rpm
